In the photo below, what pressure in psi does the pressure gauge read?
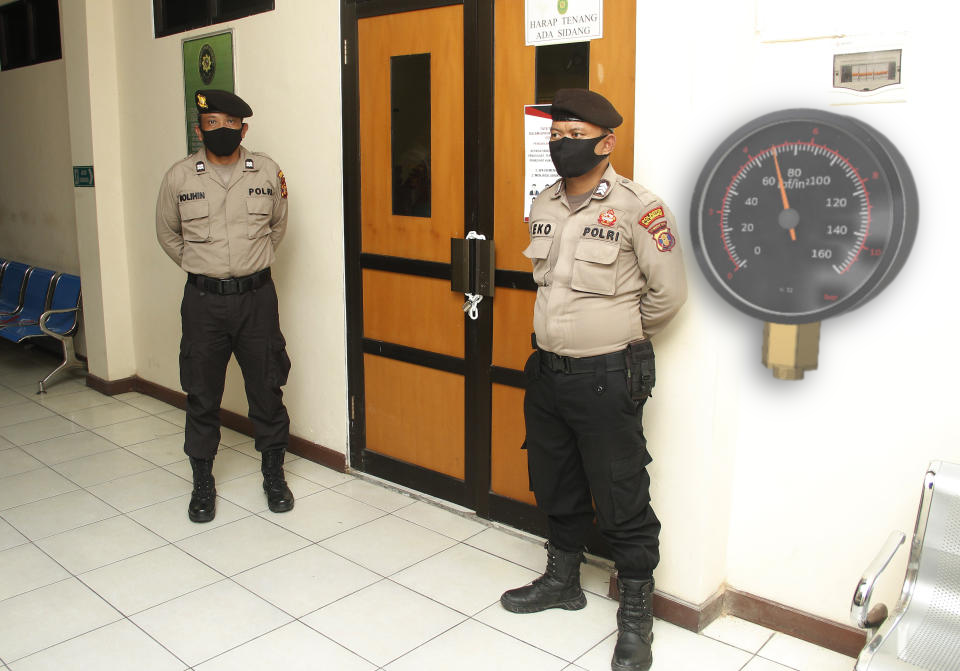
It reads 70 psi
